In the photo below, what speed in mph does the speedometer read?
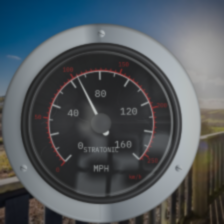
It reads 65 mph
